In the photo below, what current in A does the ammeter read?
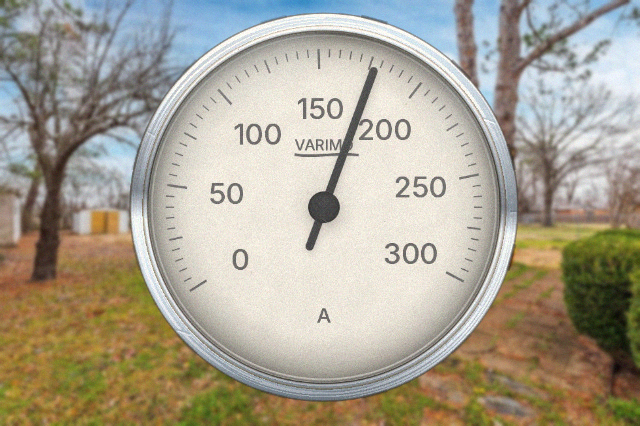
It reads 177.5 A
